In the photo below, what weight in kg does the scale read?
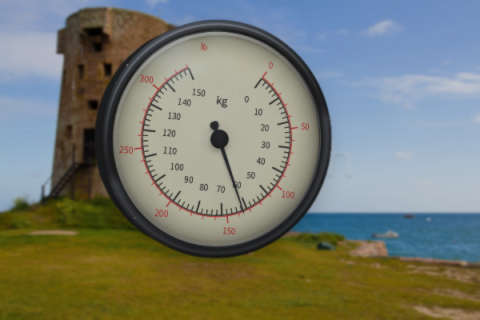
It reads 62 kg
